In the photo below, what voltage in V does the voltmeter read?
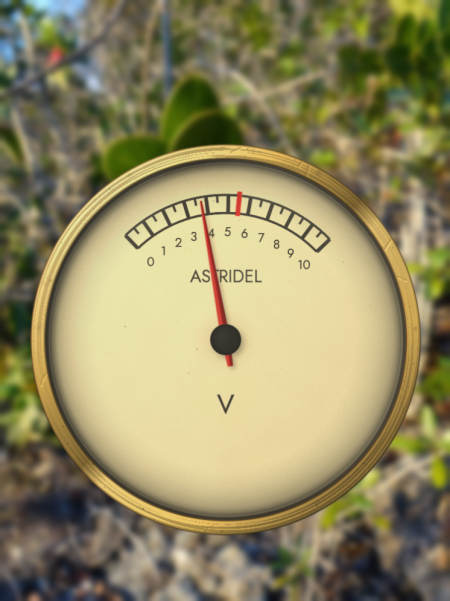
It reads 3.75 V
